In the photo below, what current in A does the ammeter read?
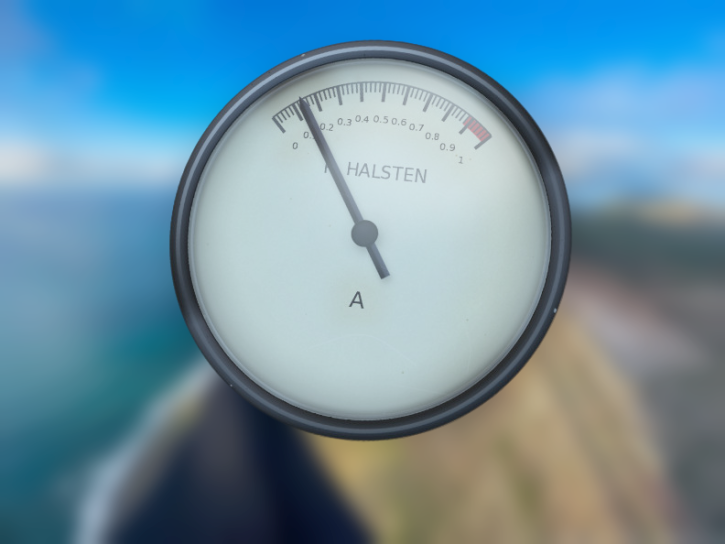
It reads 0.14 A
